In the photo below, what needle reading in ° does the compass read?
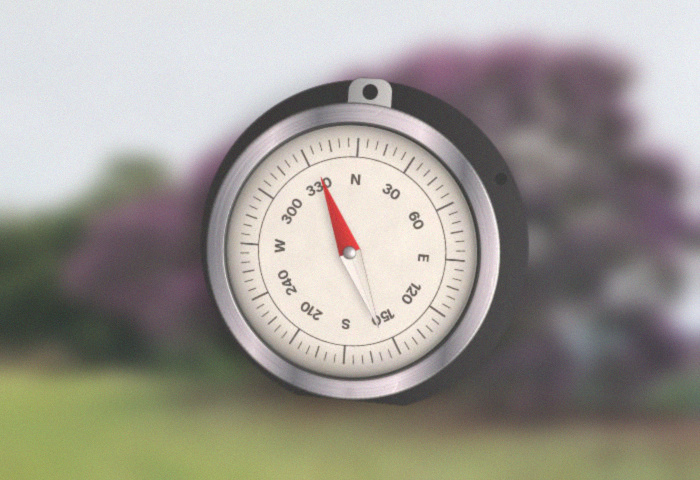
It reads 335 °
